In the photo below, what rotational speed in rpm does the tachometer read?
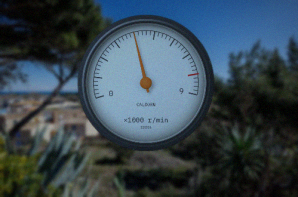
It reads 4000 rpm
